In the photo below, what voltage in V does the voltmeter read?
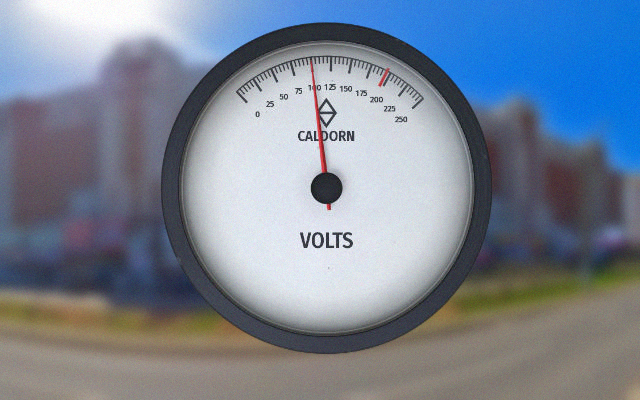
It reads 100 V
